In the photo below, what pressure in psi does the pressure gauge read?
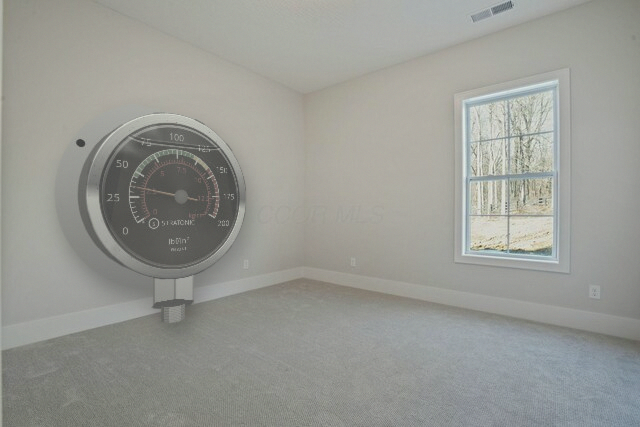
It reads 35 psi
